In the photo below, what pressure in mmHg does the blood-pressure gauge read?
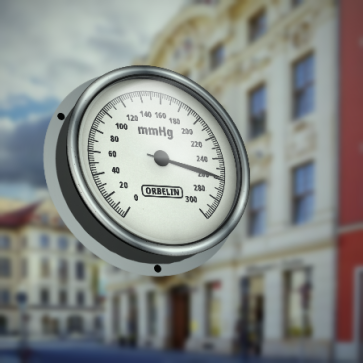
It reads 260 mmHg
